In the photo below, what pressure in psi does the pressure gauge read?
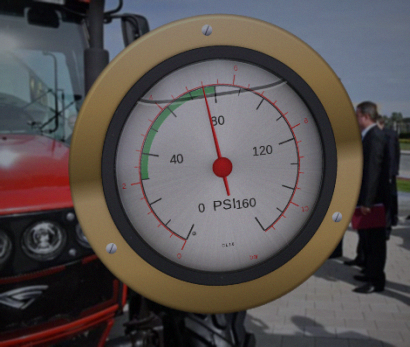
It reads 75 psi
